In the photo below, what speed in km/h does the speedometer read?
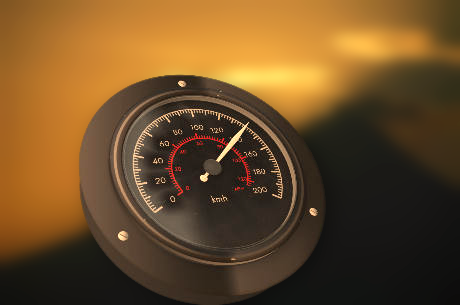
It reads 140 km/h
